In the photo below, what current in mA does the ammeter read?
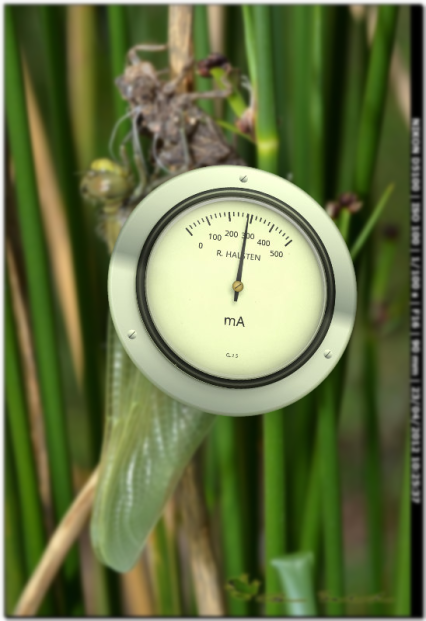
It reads 280 mA
